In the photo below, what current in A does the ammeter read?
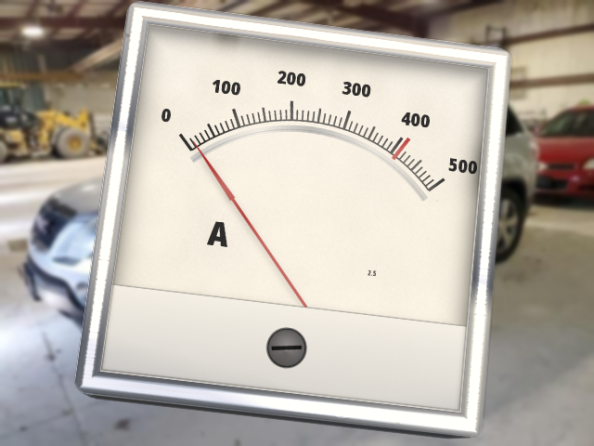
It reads 10 A
